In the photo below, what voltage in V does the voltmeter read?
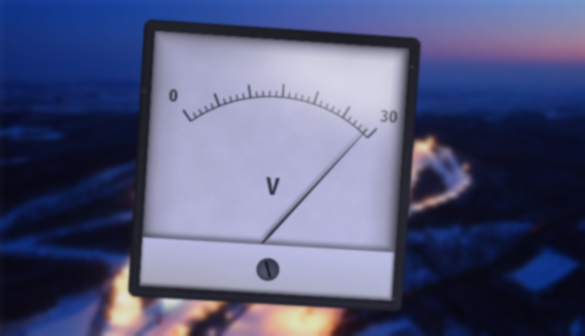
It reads 29 V
